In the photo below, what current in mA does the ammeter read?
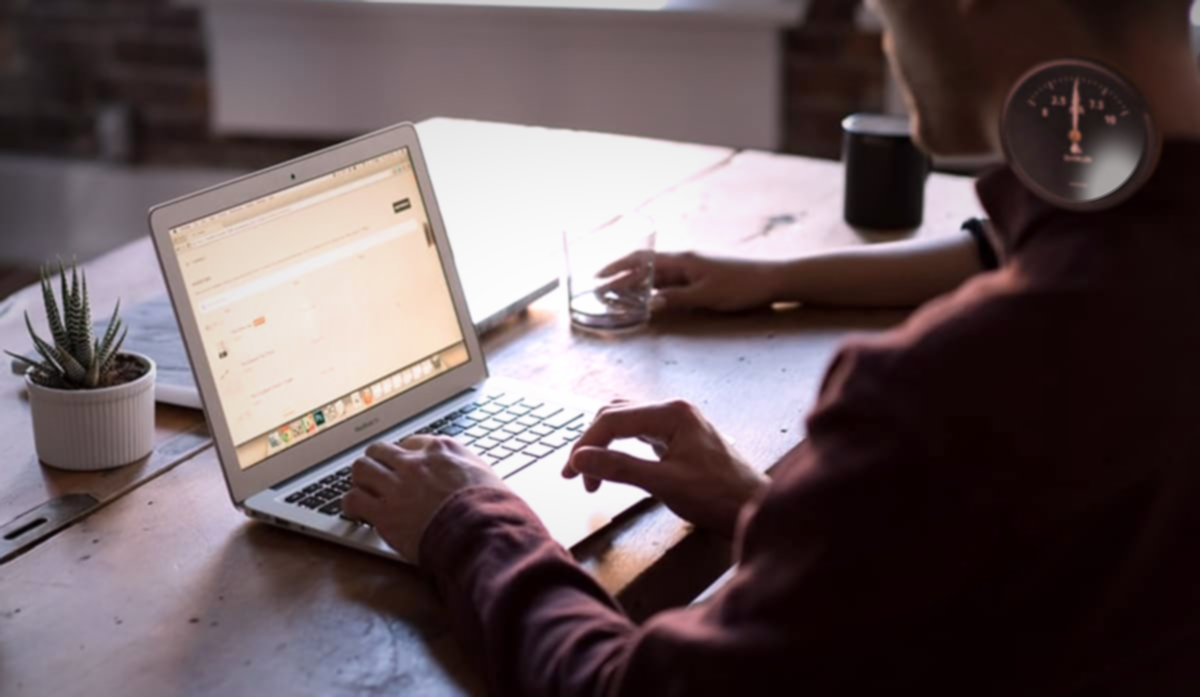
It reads 5 mA
